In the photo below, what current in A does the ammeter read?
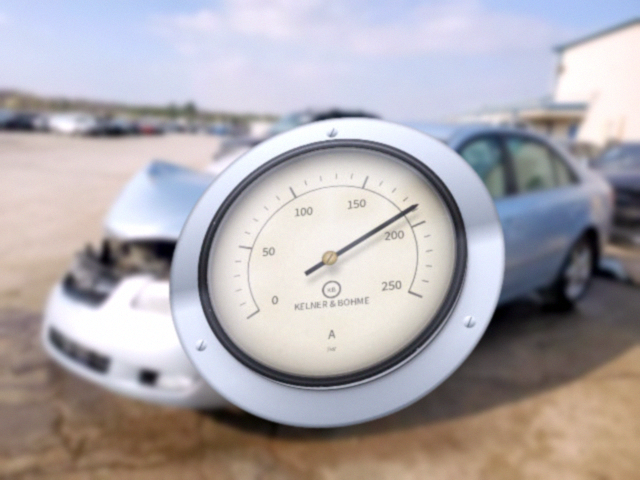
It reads 190 A
